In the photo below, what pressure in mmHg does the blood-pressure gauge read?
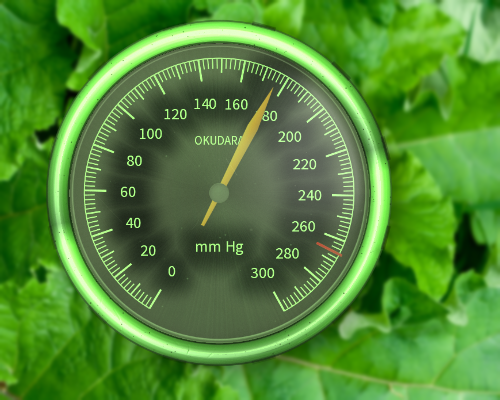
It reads 176 mmHg
